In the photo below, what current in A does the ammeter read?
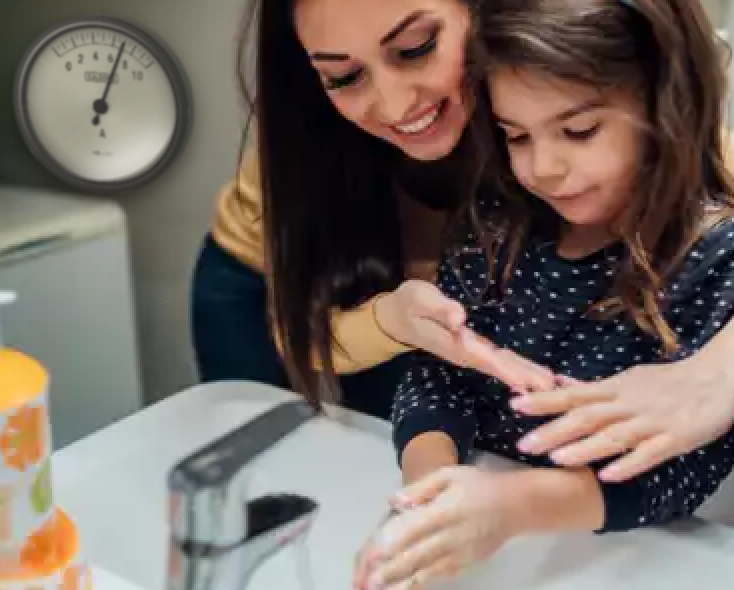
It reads 7 A
